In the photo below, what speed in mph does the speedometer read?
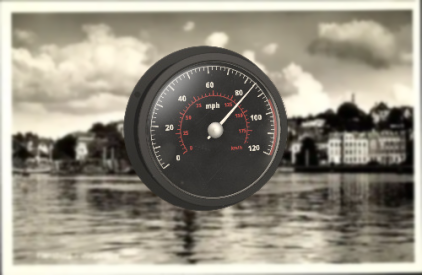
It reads 84 mph
